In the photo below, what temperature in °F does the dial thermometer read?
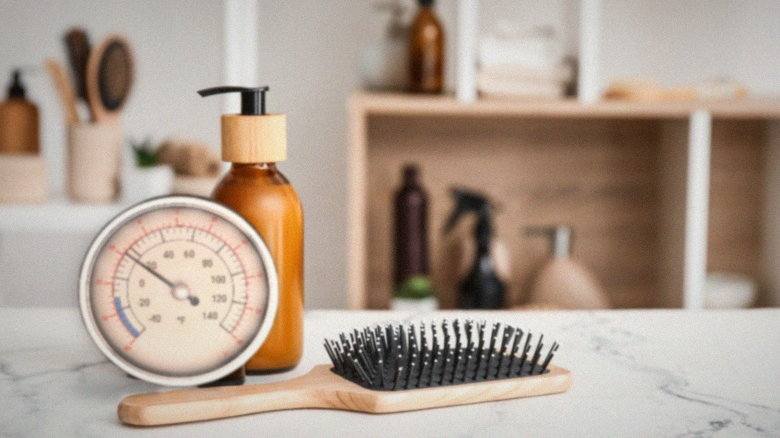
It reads 16 °F
